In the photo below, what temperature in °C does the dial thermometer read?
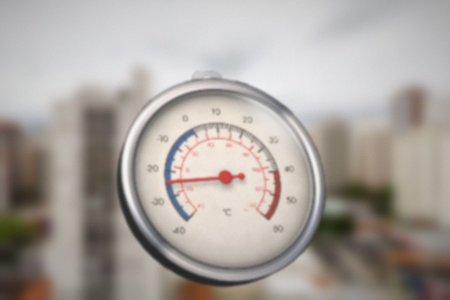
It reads -25 °C
